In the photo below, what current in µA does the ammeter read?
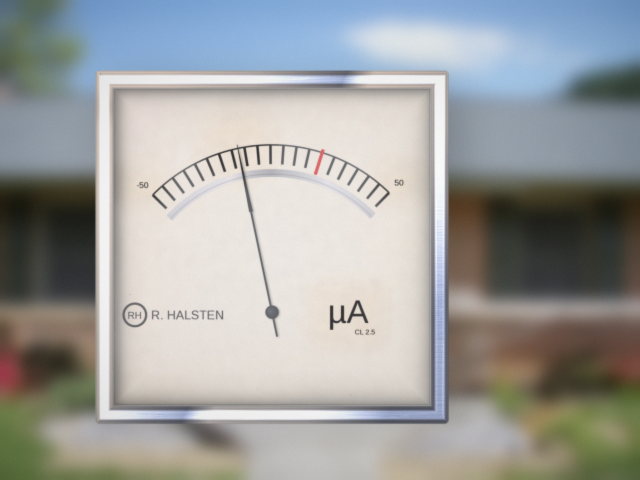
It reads -12.5 µA
